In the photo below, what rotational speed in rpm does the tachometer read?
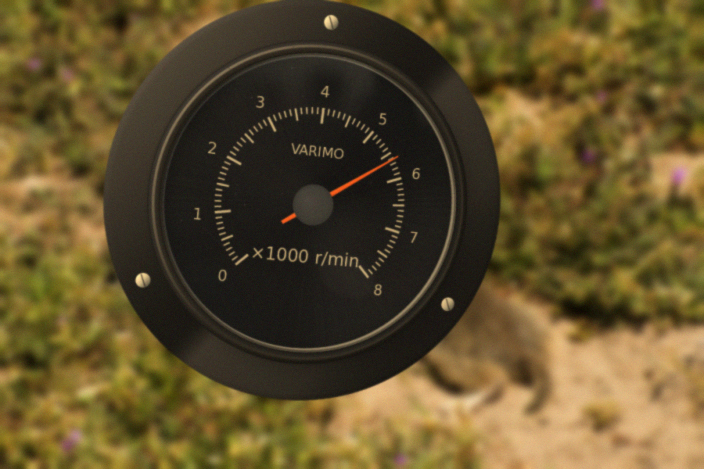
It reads 5600 rpm
